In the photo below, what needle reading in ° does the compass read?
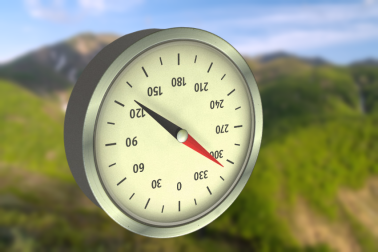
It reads 307.5 °
